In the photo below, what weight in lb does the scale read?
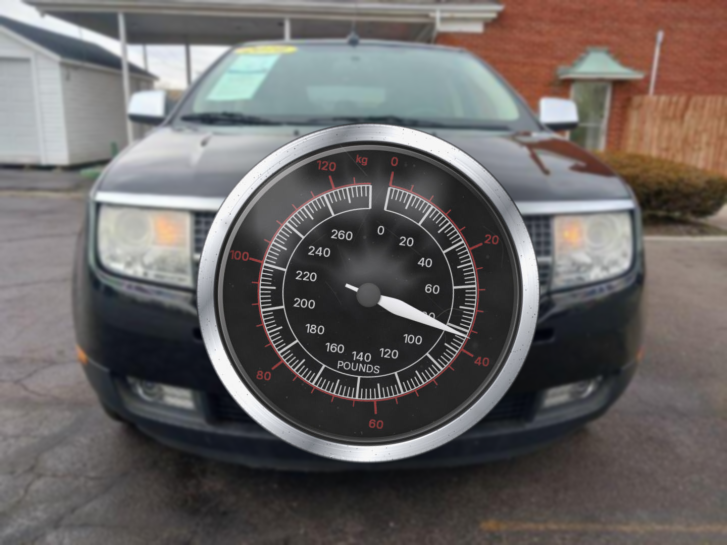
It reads 82 lb
